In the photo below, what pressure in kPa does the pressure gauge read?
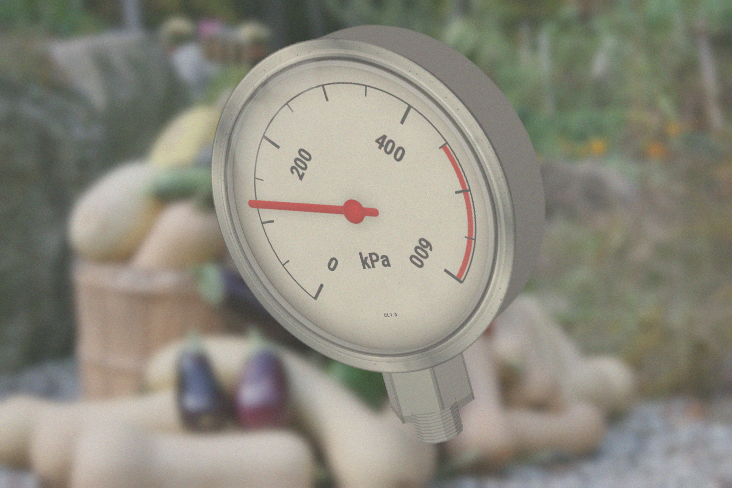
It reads 125 kPa
